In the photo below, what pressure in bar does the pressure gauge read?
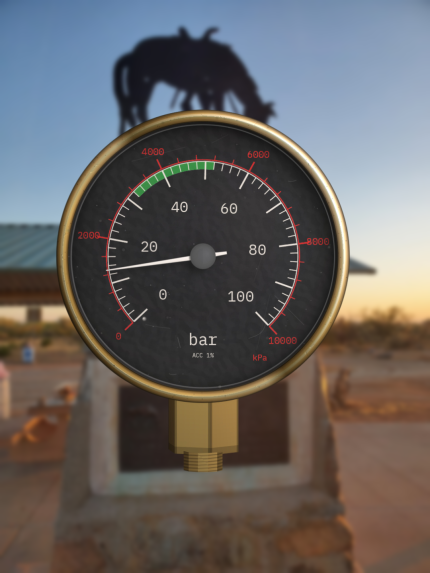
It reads 13 bar
